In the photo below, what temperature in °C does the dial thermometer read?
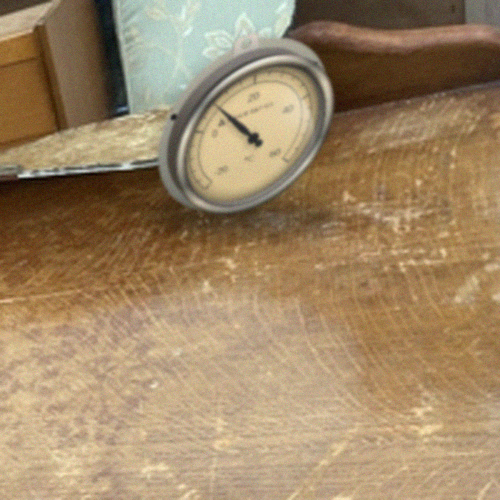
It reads 8 °C
